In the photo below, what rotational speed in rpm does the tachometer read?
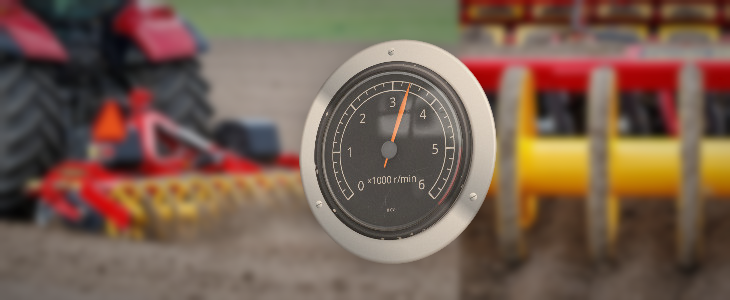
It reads 3400 rpm
